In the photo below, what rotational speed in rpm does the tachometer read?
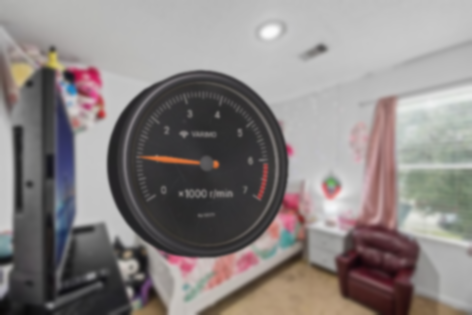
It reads 1000 rpm
